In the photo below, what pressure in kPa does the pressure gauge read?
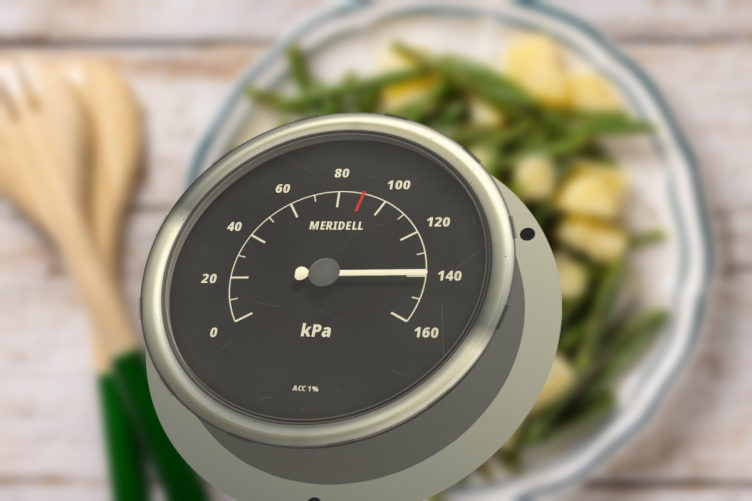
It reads 140 kPa
